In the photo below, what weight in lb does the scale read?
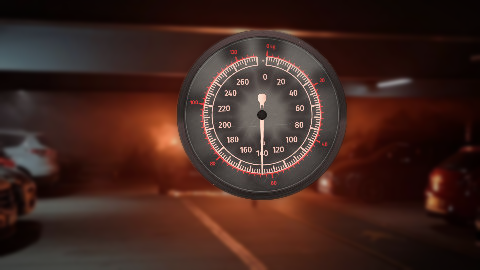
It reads 140 lb
